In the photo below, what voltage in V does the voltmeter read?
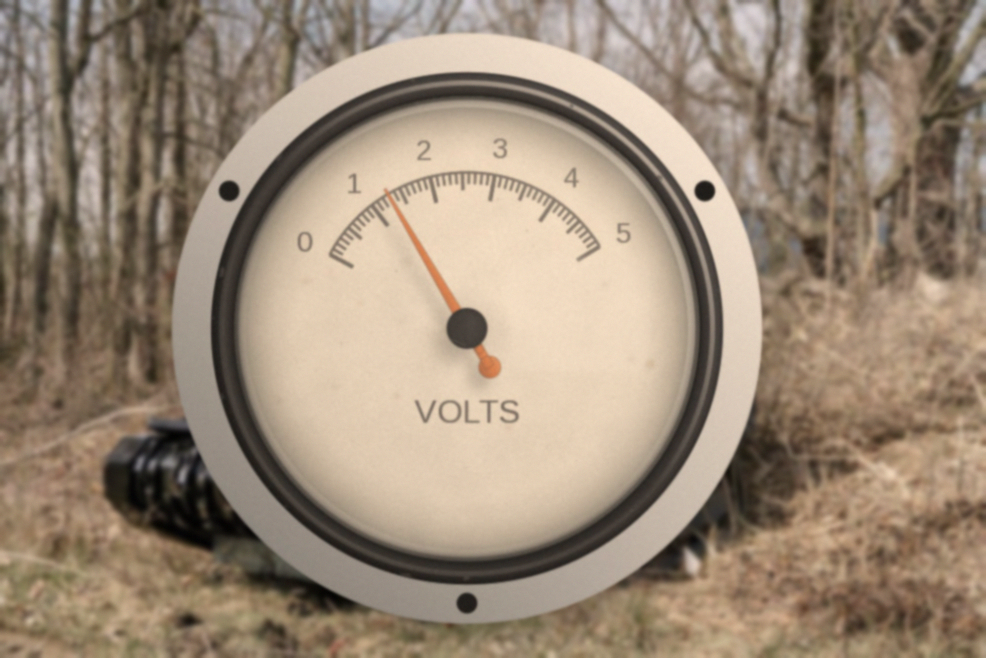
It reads 1.3 V
